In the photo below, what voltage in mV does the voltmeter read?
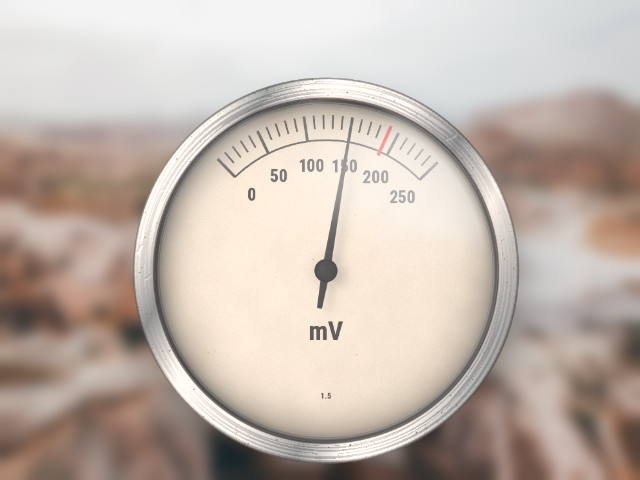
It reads 150 mV
